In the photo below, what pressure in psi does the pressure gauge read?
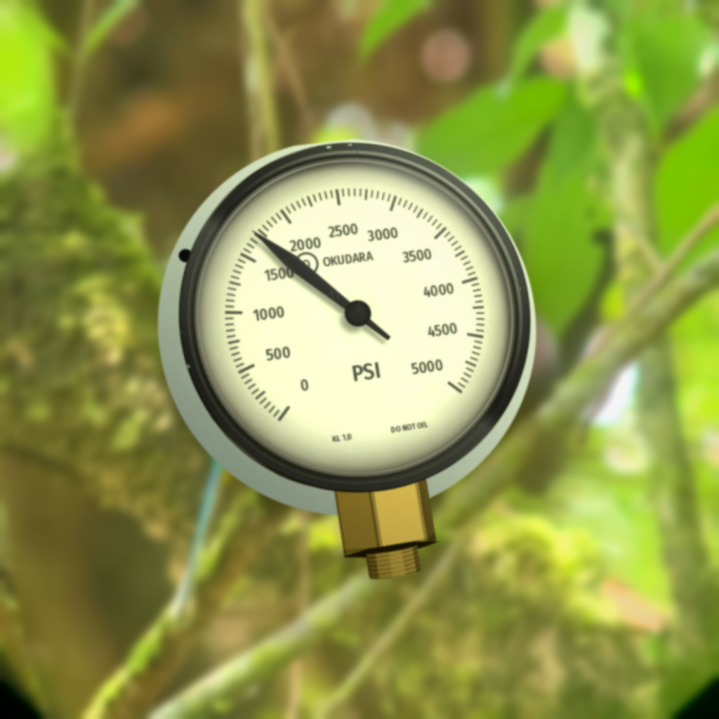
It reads 1700 psi
